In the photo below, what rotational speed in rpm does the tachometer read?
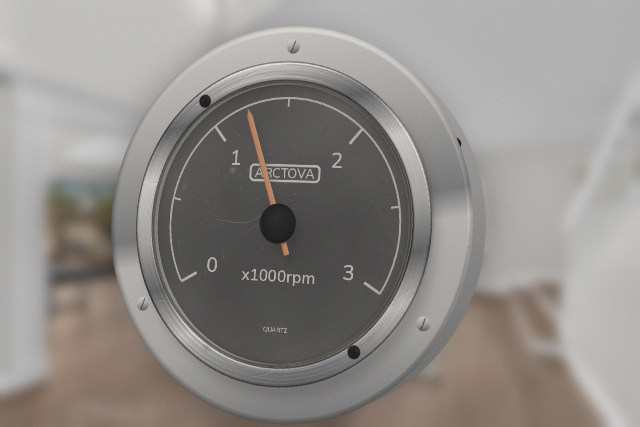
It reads 1250 rpm
